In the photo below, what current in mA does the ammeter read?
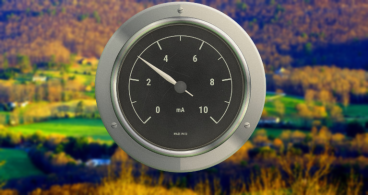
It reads 3 mA
